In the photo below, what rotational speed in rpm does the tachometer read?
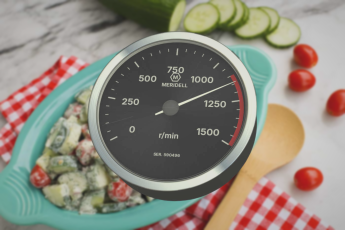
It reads 1150 rpm
